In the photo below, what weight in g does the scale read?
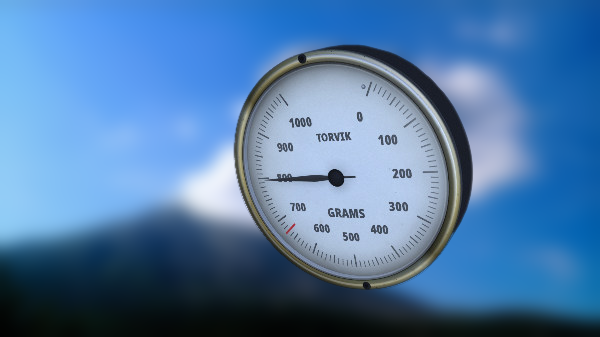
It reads 800 g
